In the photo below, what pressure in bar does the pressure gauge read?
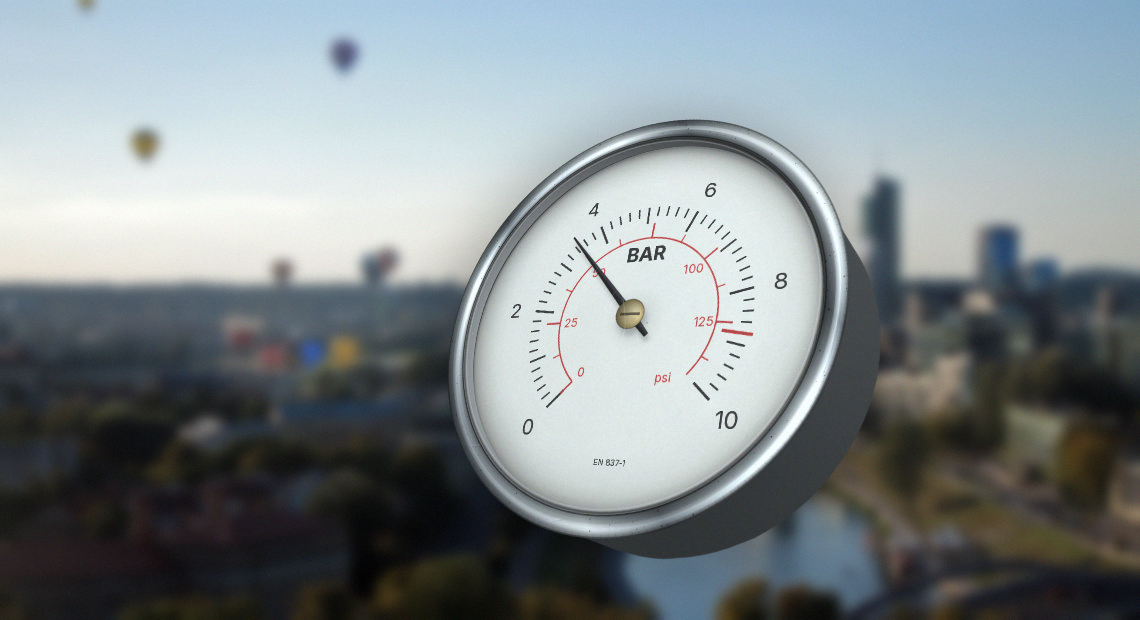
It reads 3.5 bar
